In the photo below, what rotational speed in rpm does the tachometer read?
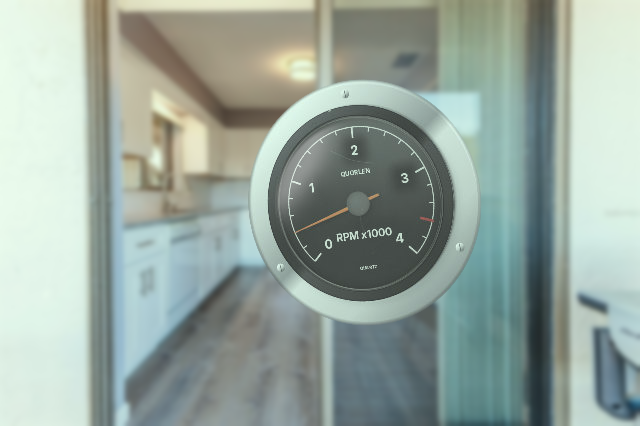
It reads 400 rpm
